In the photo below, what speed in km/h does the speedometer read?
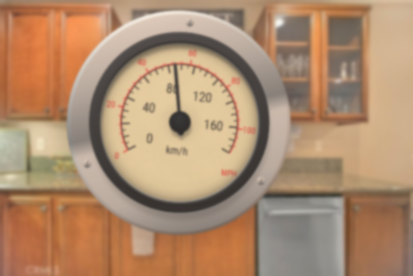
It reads 85 km/h
